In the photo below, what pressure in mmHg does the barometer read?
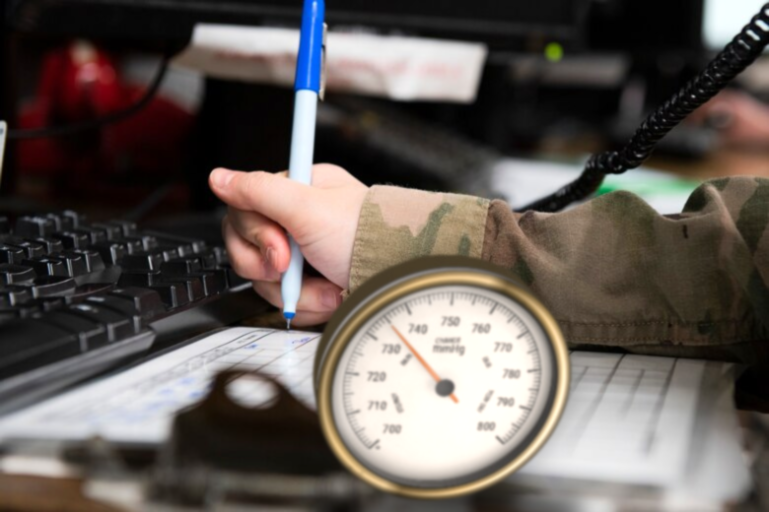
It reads 735 mmHg
